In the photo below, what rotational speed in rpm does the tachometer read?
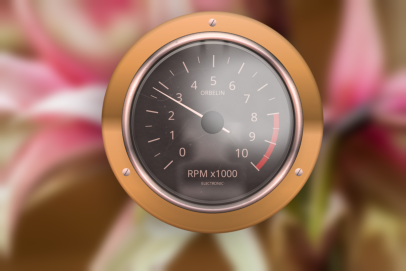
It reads 2750 rpm
